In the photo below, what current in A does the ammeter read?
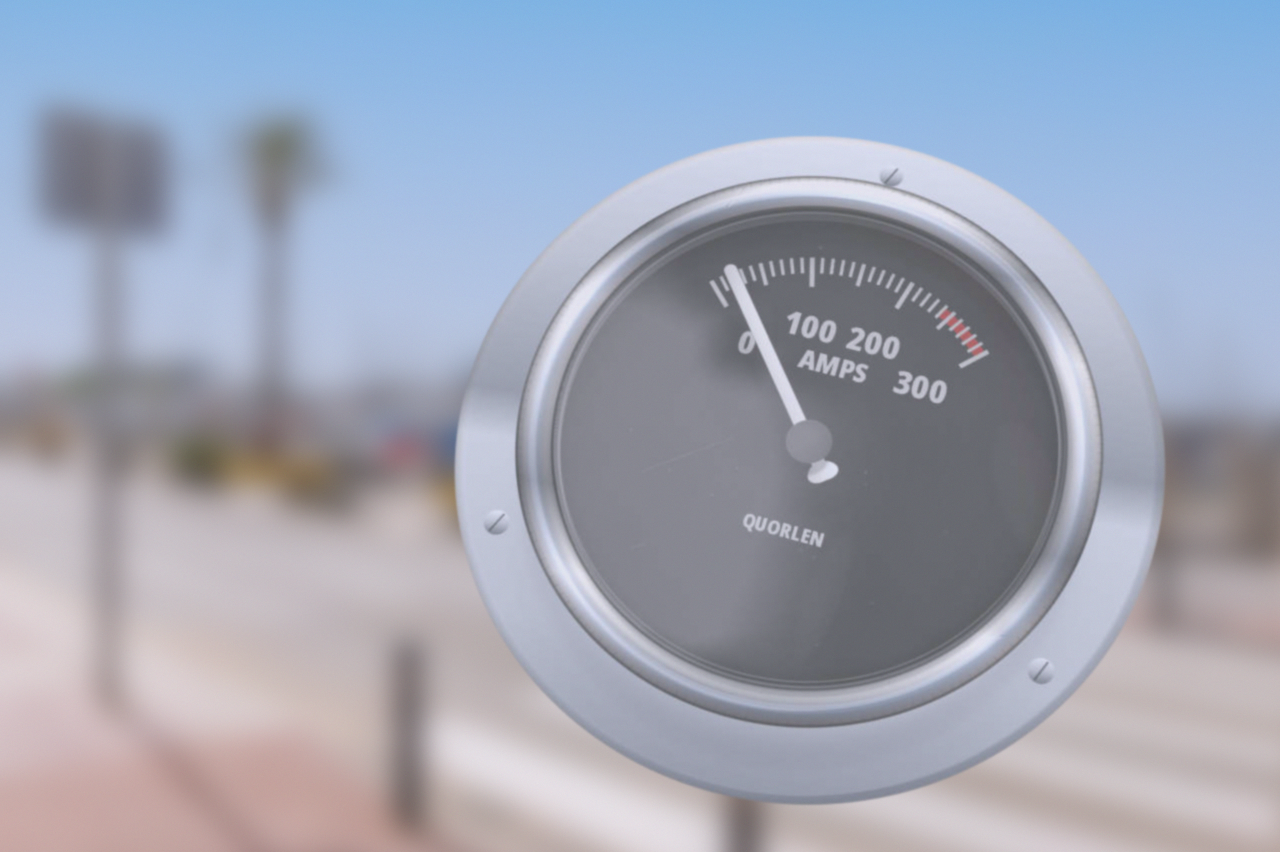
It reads 20 A
